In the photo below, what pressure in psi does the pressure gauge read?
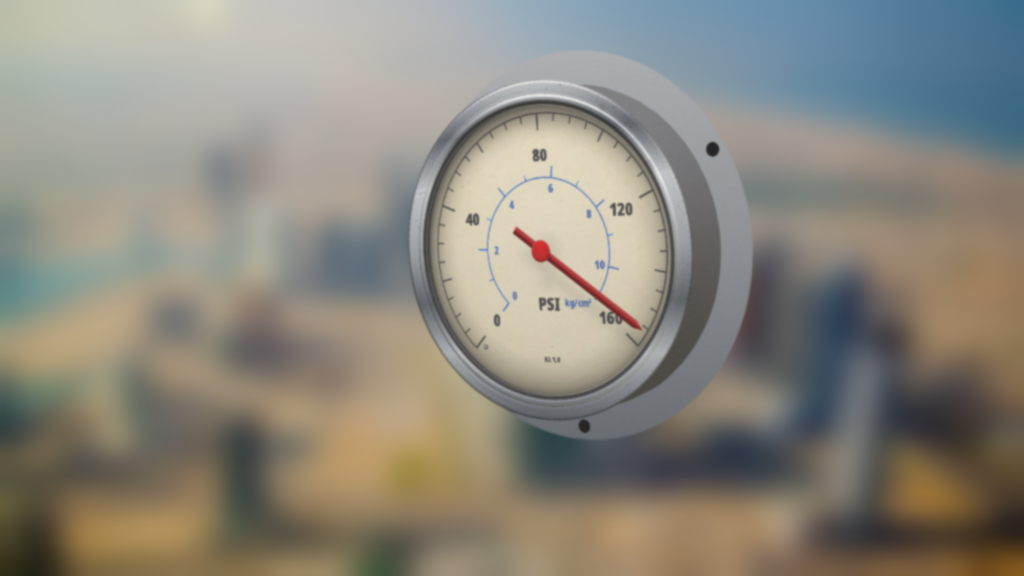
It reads 155 psi
